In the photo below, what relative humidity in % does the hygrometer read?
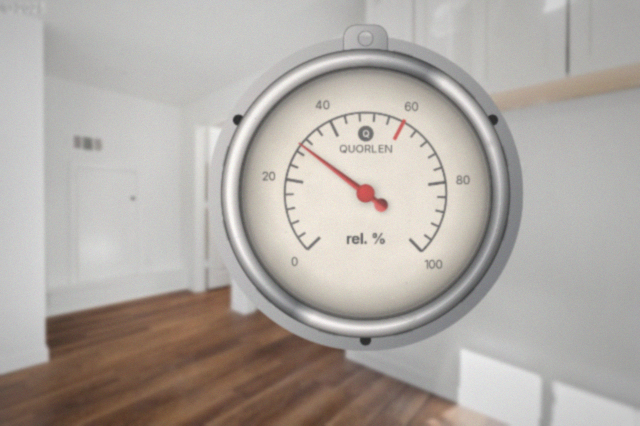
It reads 30 %
